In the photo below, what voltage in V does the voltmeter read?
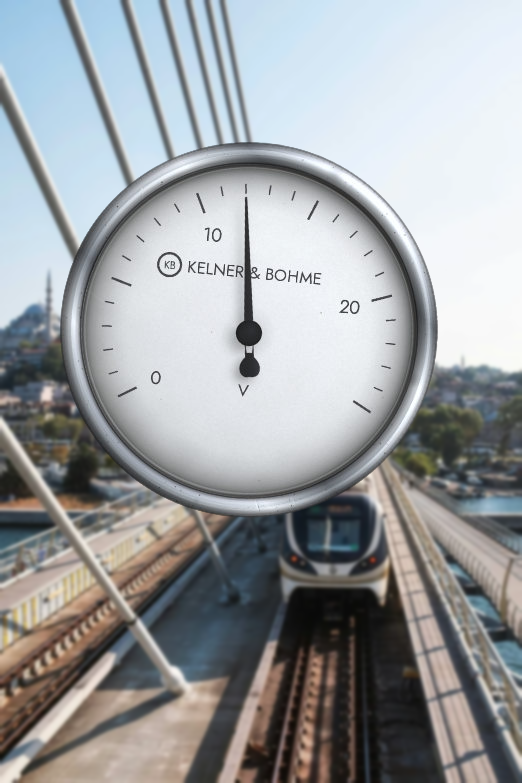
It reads 12 V
